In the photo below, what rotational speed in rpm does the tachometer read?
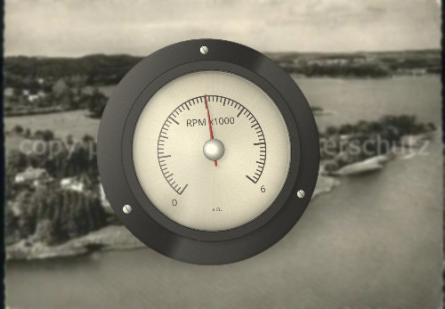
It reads 3000 rpm
